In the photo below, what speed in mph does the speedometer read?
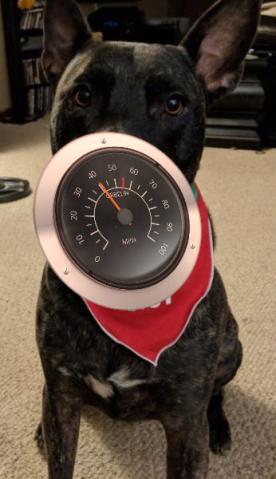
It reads 40 mph
